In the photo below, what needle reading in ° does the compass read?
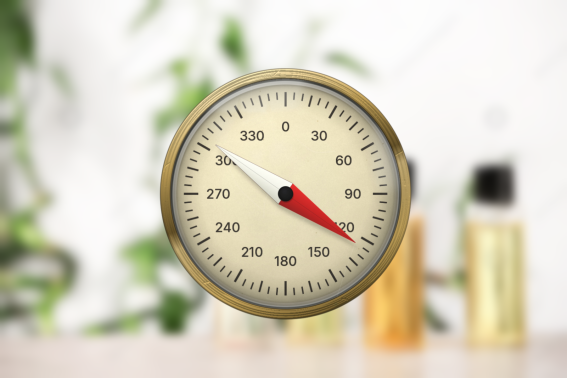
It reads 125 °
